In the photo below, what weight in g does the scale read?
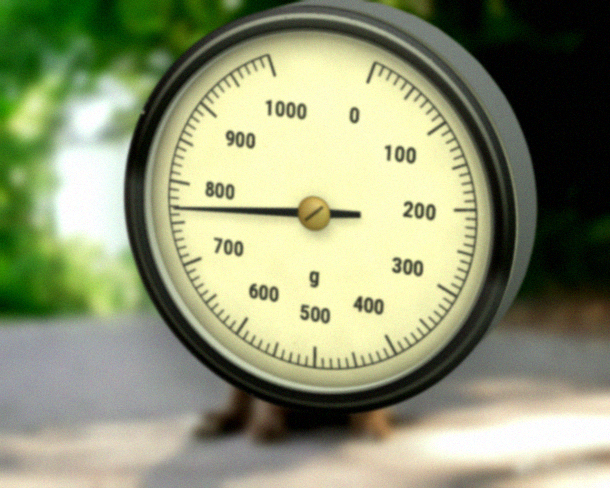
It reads 770 g
